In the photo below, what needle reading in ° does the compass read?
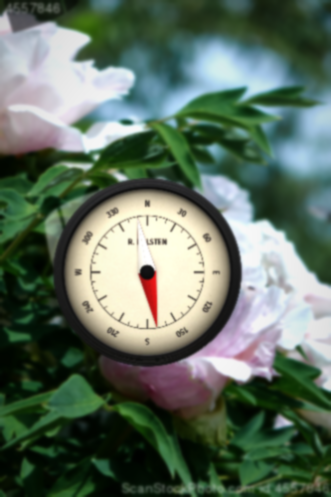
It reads 170 °
